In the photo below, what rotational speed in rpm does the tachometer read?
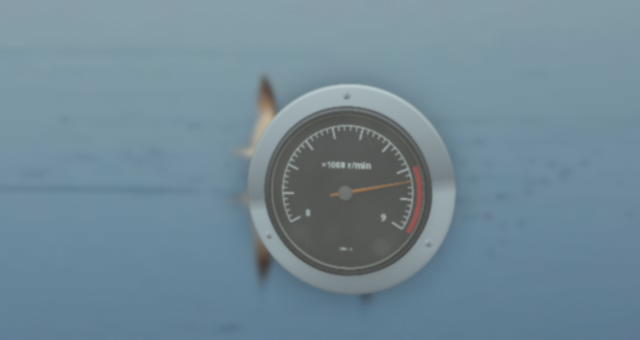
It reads 7400 rpm
